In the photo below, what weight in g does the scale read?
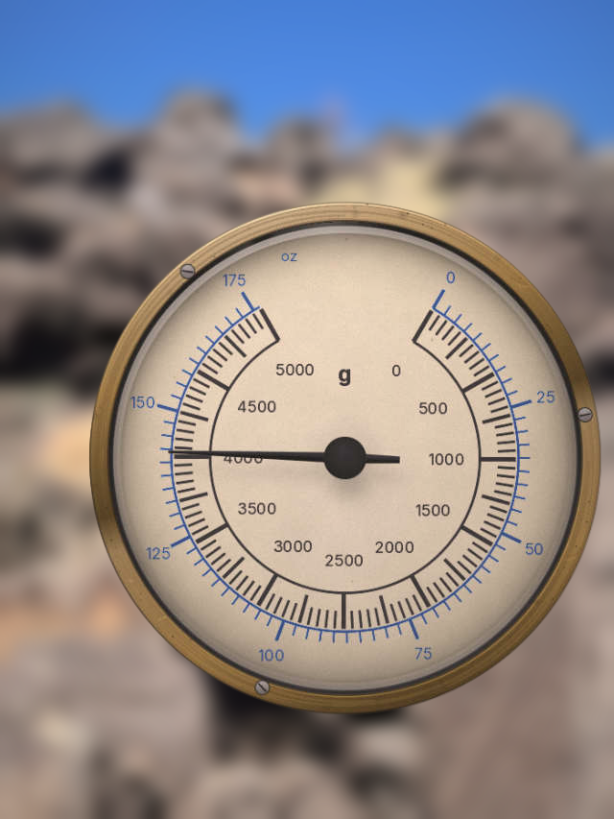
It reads 4025 g
